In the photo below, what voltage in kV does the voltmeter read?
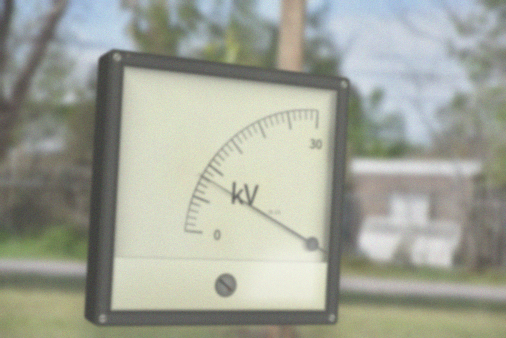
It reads 8 kV
